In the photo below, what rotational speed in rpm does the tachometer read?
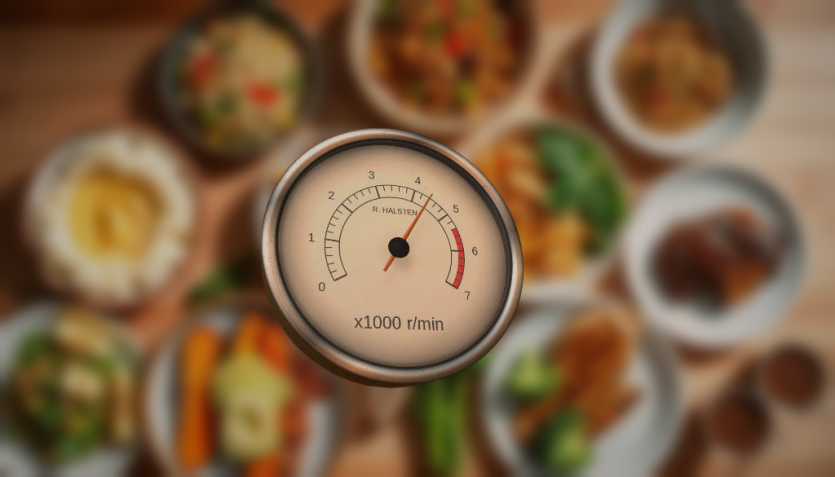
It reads 4400 rpm
